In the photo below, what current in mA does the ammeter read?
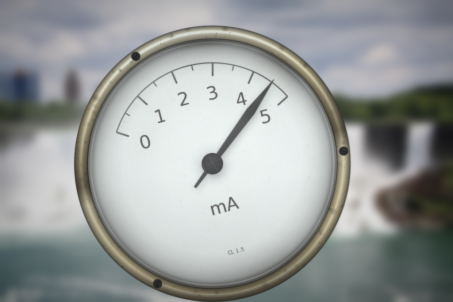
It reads 4.5 mA
